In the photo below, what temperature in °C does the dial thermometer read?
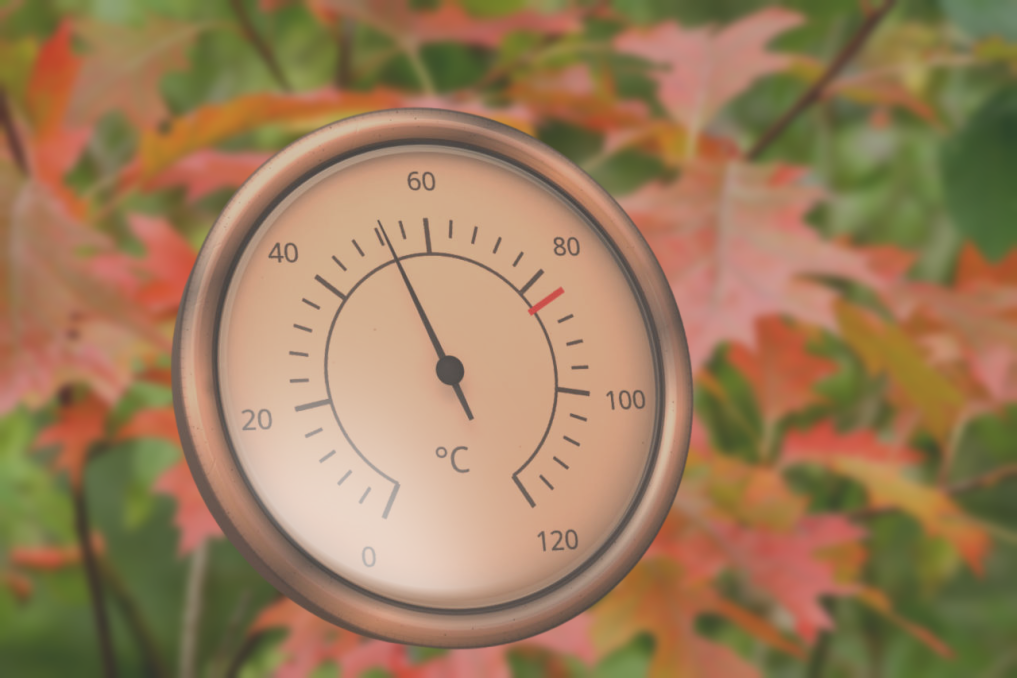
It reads 52 °C
